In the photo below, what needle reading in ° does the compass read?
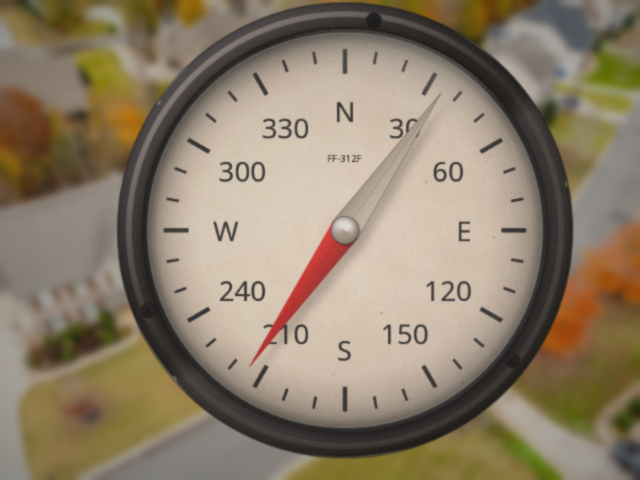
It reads 215 °
